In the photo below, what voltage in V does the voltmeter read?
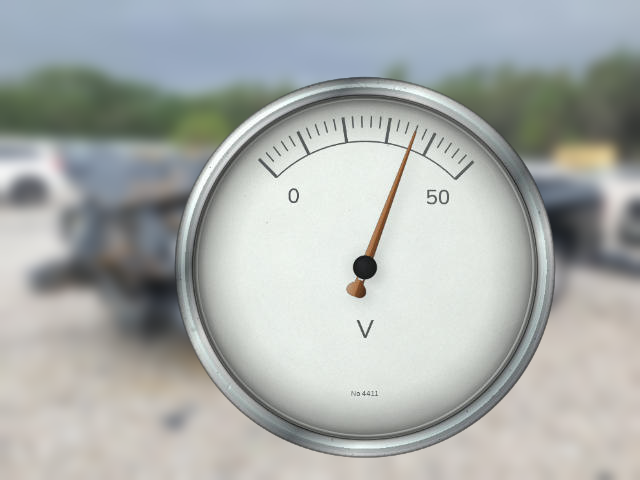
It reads 36 V
